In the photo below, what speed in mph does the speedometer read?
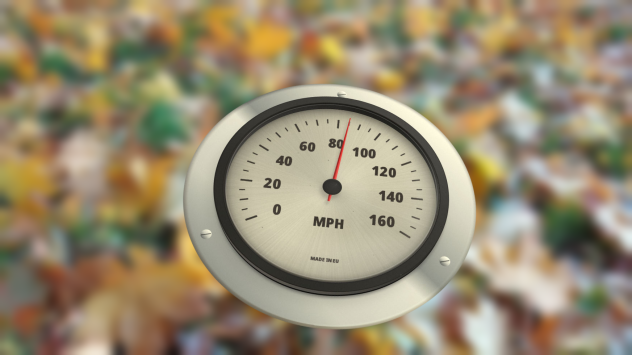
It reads 85 mph
